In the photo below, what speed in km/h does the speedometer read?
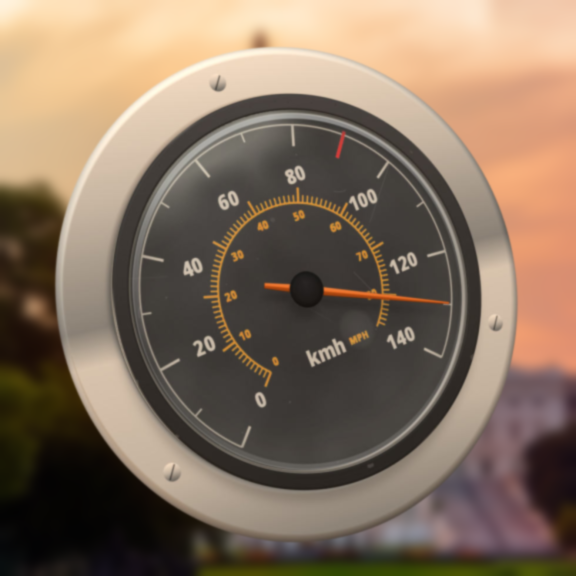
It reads 130 km/h
